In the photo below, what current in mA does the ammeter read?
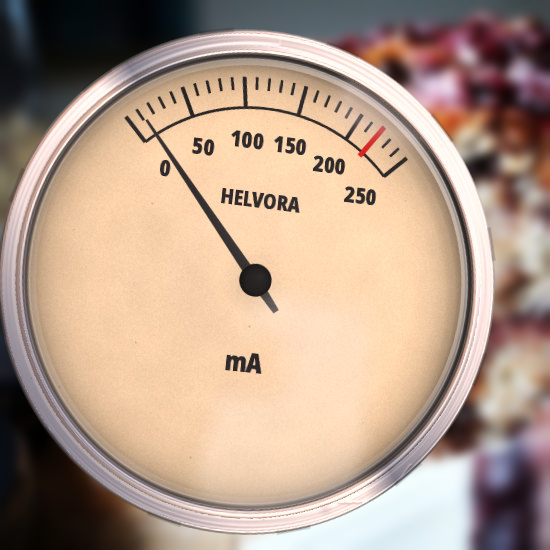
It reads 10 mA
